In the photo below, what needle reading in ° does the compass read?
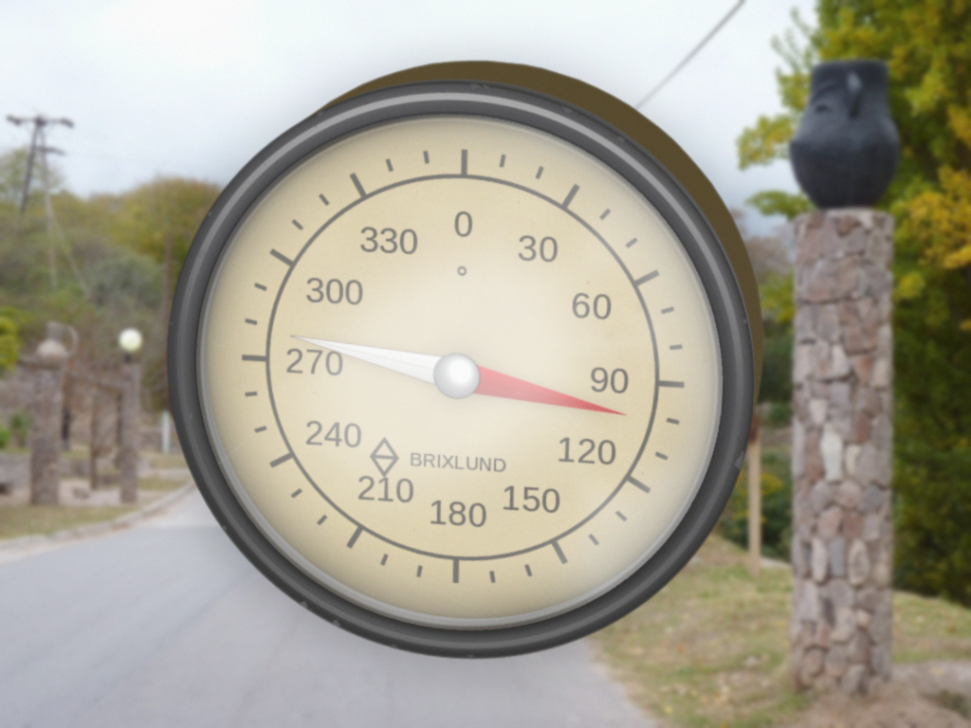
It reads 100 °
